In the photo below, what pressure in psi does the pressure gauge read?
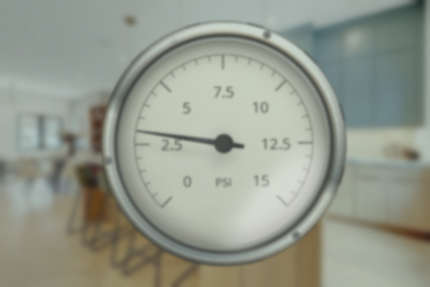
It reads 3 psi
